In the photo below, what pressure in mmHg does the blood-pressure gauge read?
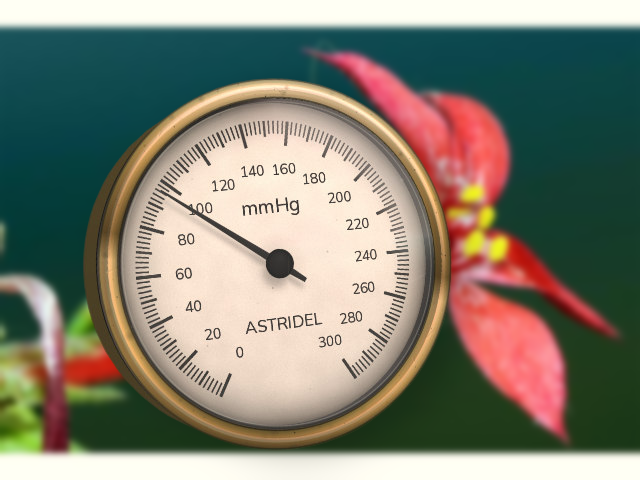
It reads 96 mmHg
